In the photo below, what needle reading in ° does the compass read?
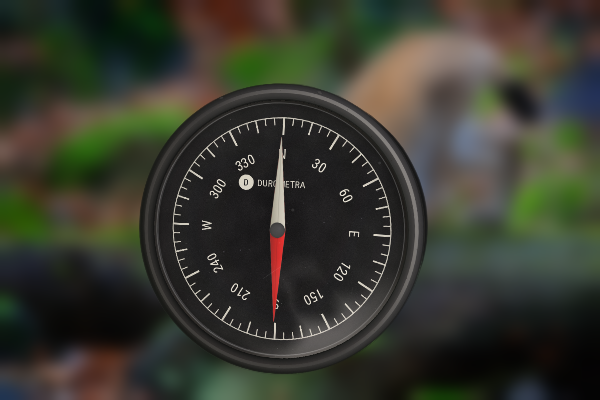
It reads 180 °
